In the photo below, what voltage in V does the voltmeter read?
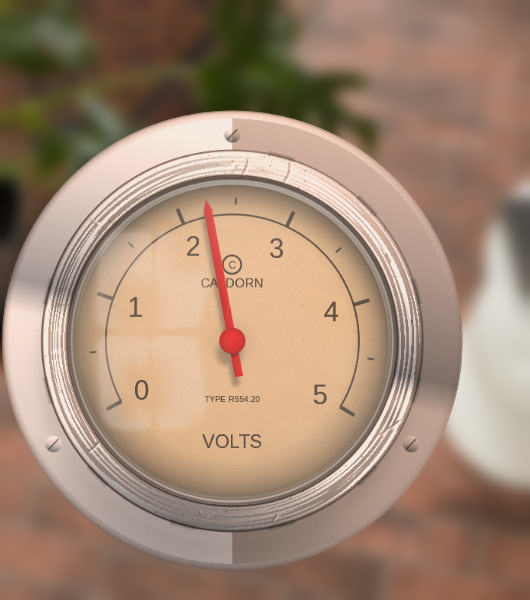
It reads 2.25 V
